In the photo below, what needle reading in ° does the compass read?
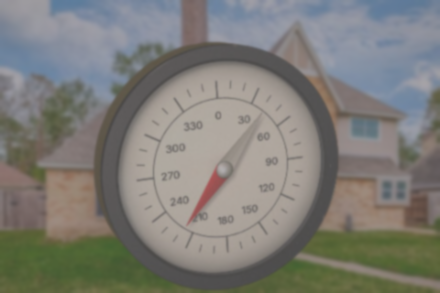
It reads 220 °
